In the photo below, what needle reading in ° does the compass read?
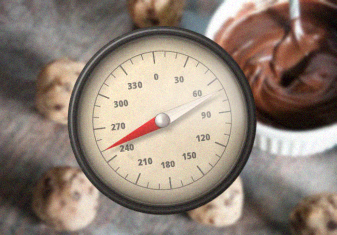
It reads 250 °
